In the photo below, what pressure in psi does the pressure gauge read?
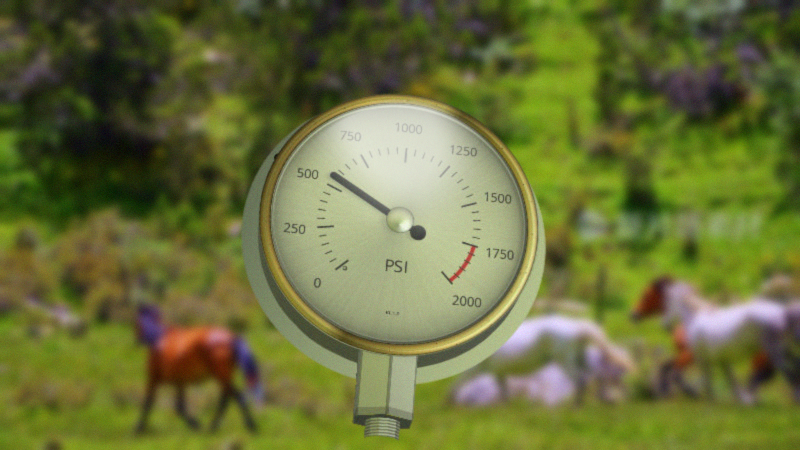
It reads 550 psi
